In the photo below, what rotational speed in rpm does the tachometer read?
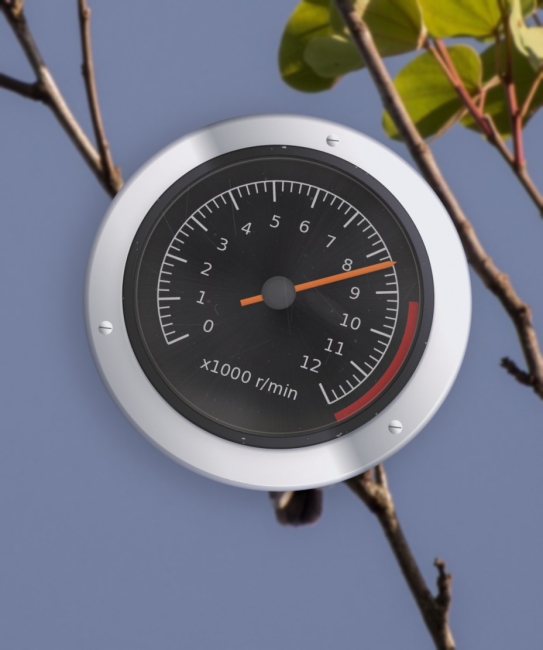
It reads 8400 rpm
